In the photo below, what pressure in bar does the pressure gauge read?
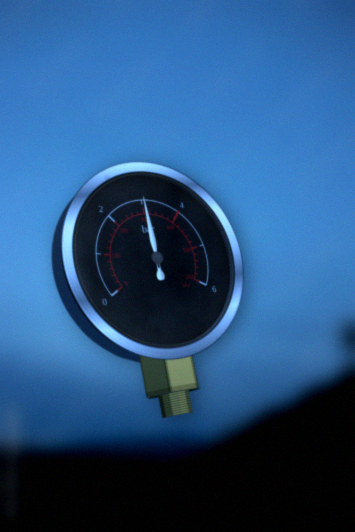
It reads 3 bar
